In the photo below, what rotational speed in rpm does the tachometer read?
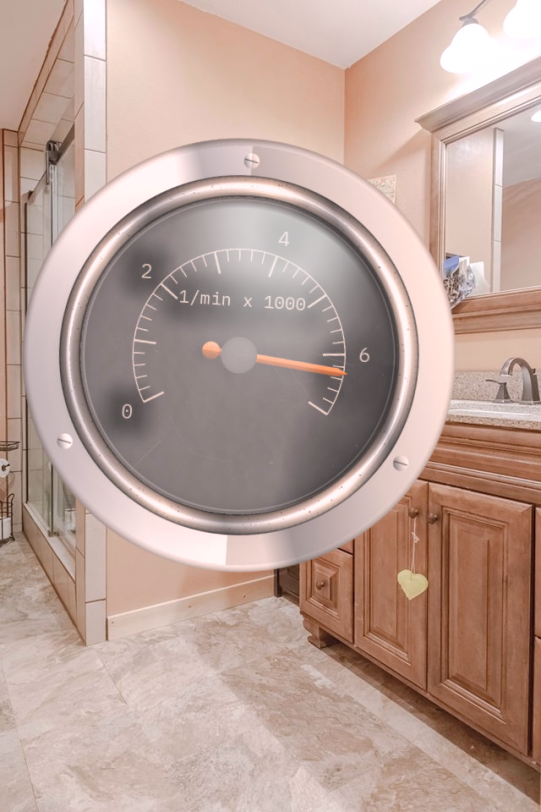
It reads 6300 rpm
